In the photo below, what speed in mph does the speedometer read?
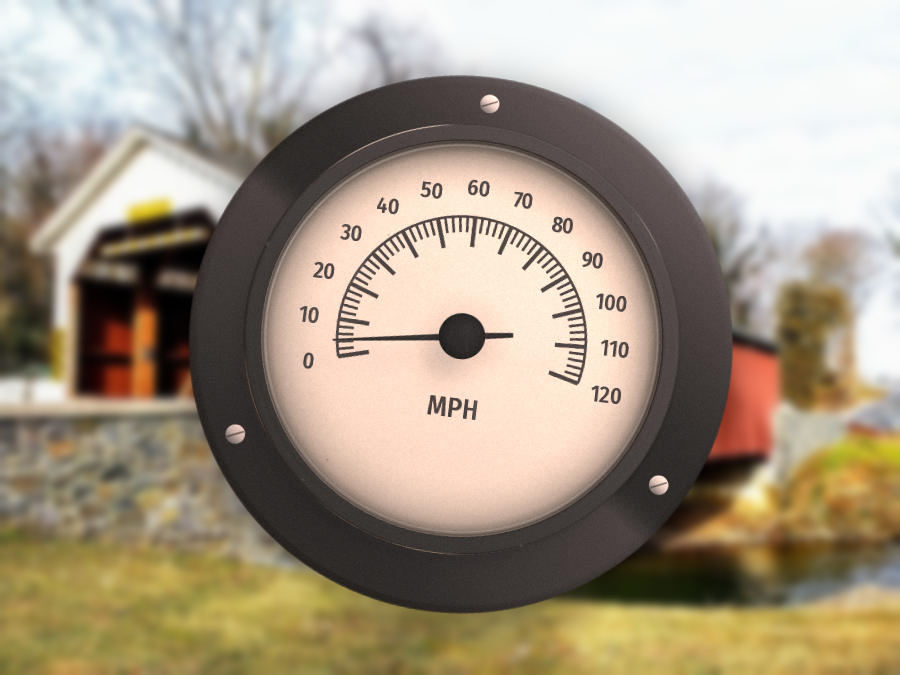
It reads 4 mph
